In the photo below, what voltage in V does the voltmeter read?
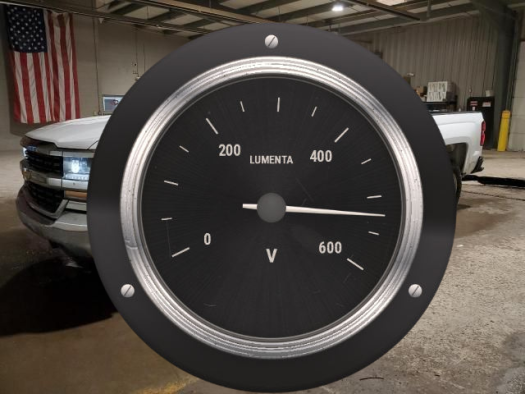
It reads 525 V
